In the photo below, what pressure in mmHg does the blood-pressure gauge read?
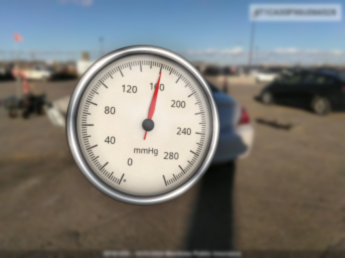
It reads 160 mmHg
